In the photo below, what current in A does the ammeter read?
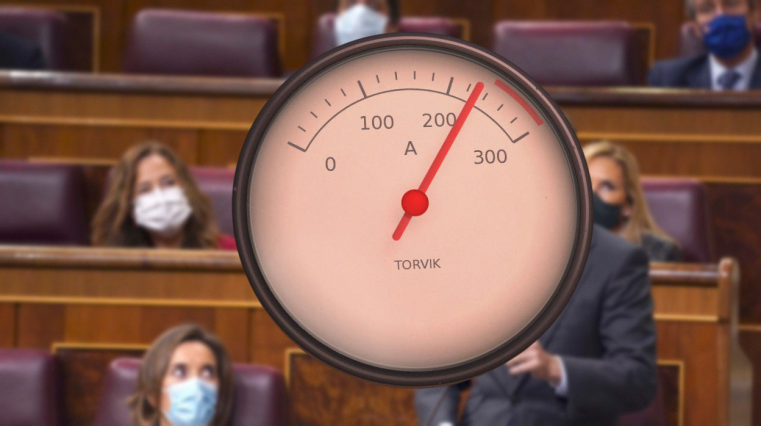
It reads 230 A
